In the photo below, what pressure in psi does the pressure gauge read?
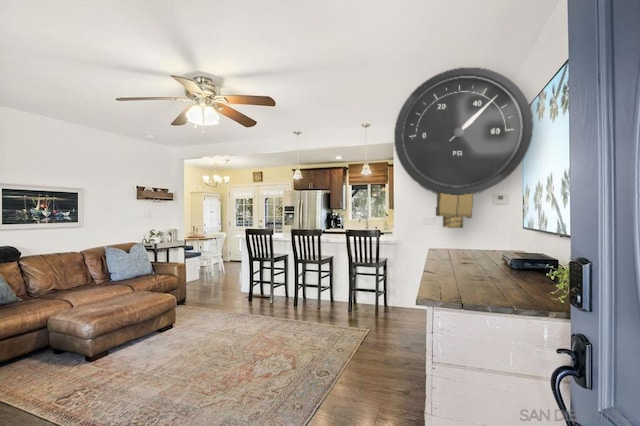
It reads 45 psi
